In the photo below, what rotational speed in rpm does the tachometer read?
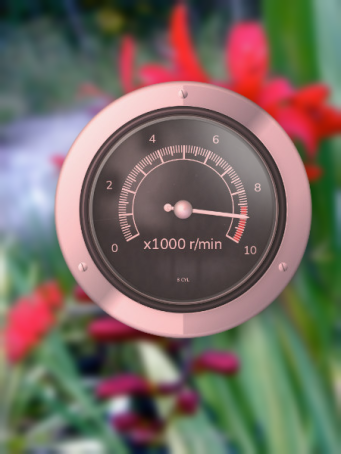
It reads 9000 rpm
